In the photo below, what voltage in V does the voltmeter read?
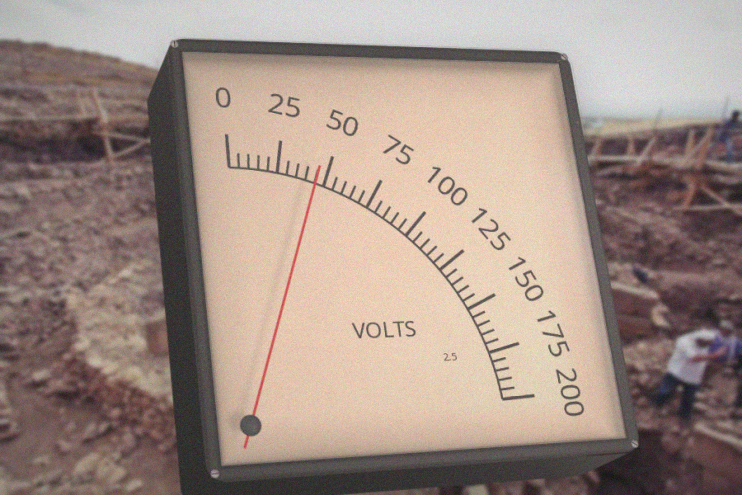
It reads 45 V
